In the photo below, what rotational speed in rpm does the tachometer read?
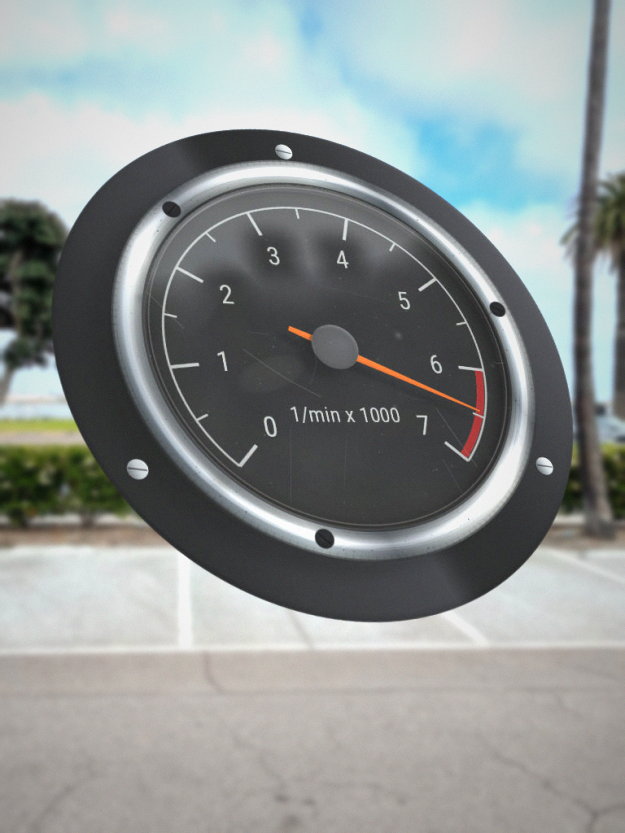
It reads 6500 rpm
